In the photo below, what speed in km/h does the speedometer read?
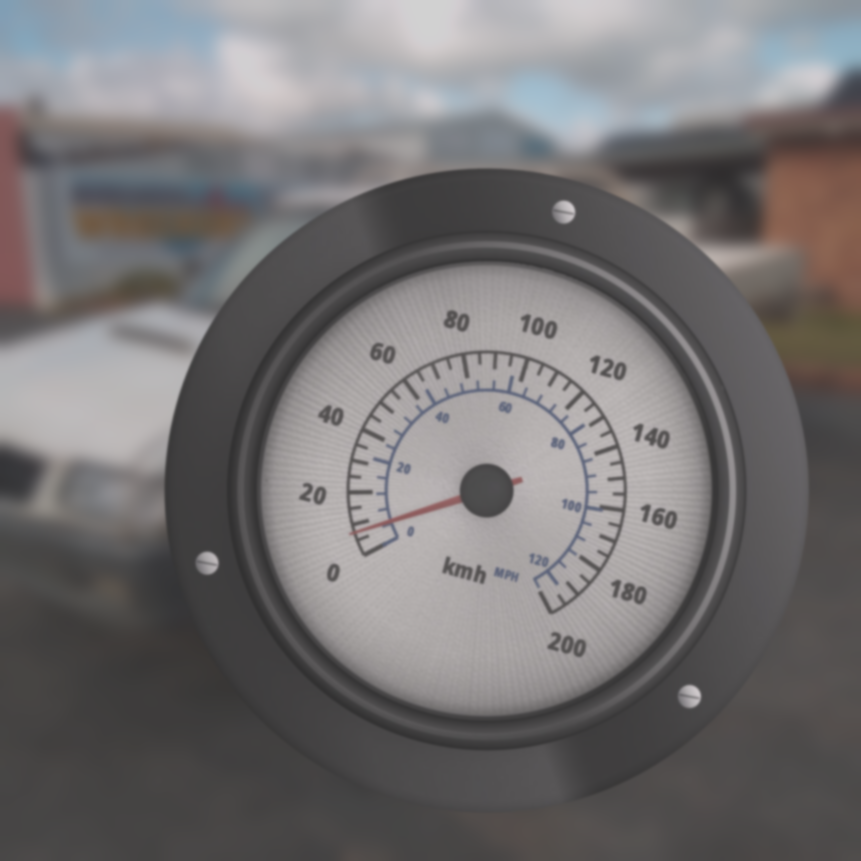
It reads 7.5 km/h
